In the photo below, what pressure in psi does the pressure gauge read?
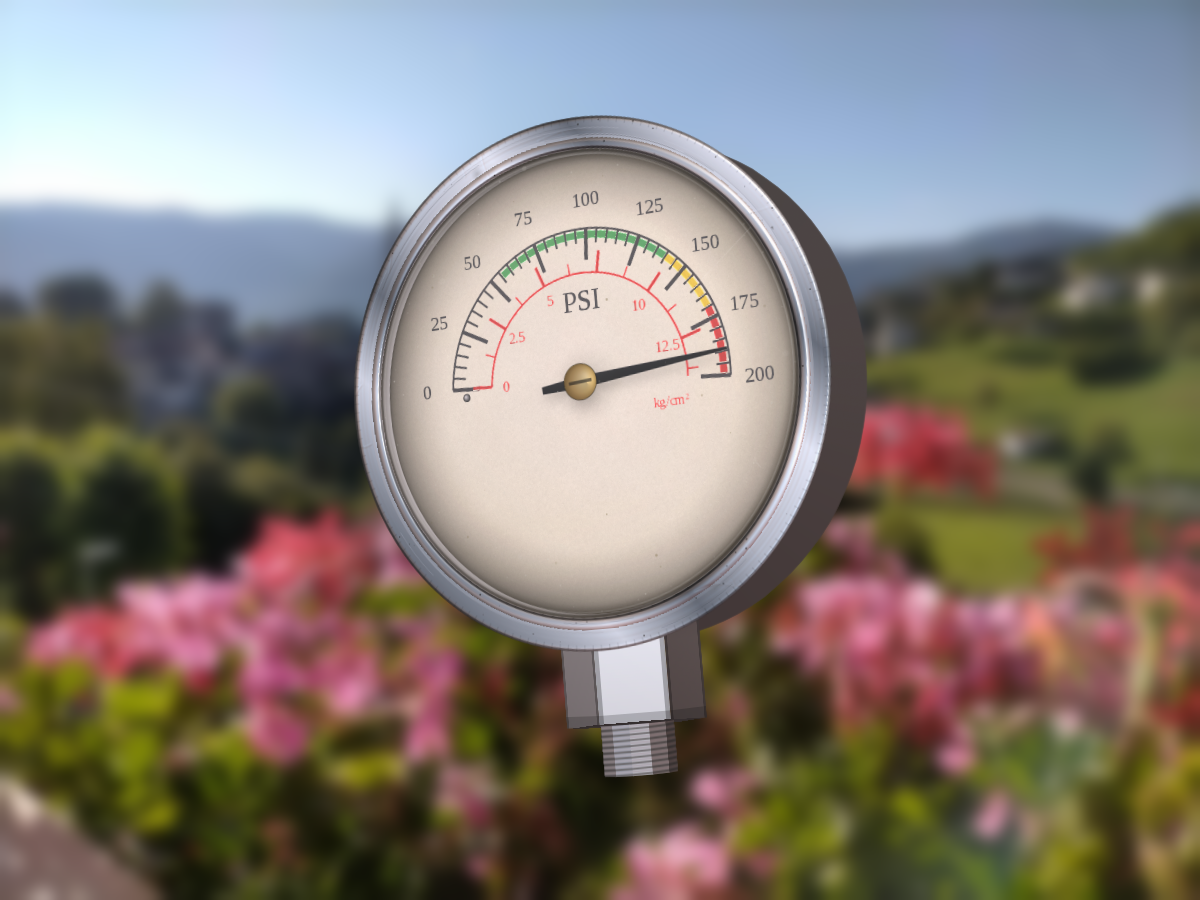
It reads 190 psi
